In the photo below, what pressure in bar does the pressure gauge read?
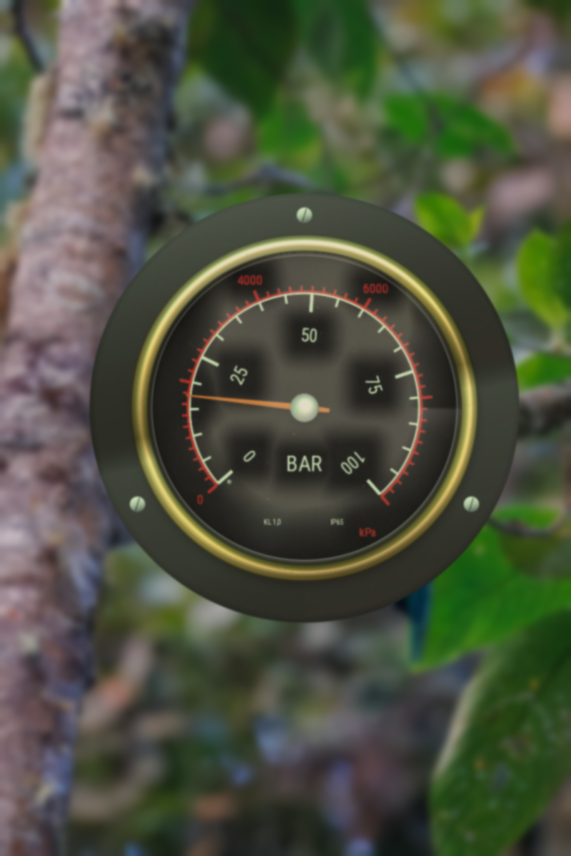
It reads 17.5 bar
